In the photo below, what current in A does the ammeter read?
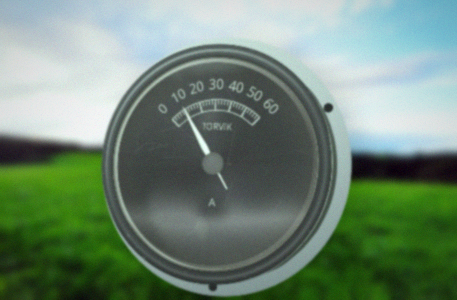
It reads 10 A
